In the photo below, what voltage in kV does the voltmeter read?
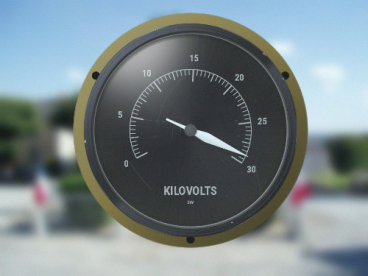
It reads 29 kV
